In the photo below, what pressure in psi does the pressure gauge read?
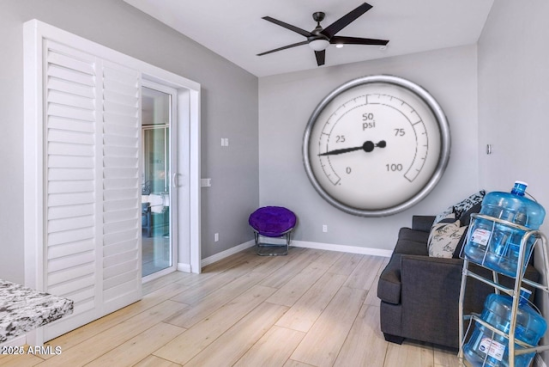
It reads 15 psi
